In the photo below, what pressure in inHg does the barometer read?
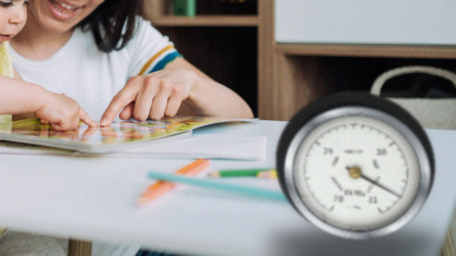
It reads 30.7 inHg
